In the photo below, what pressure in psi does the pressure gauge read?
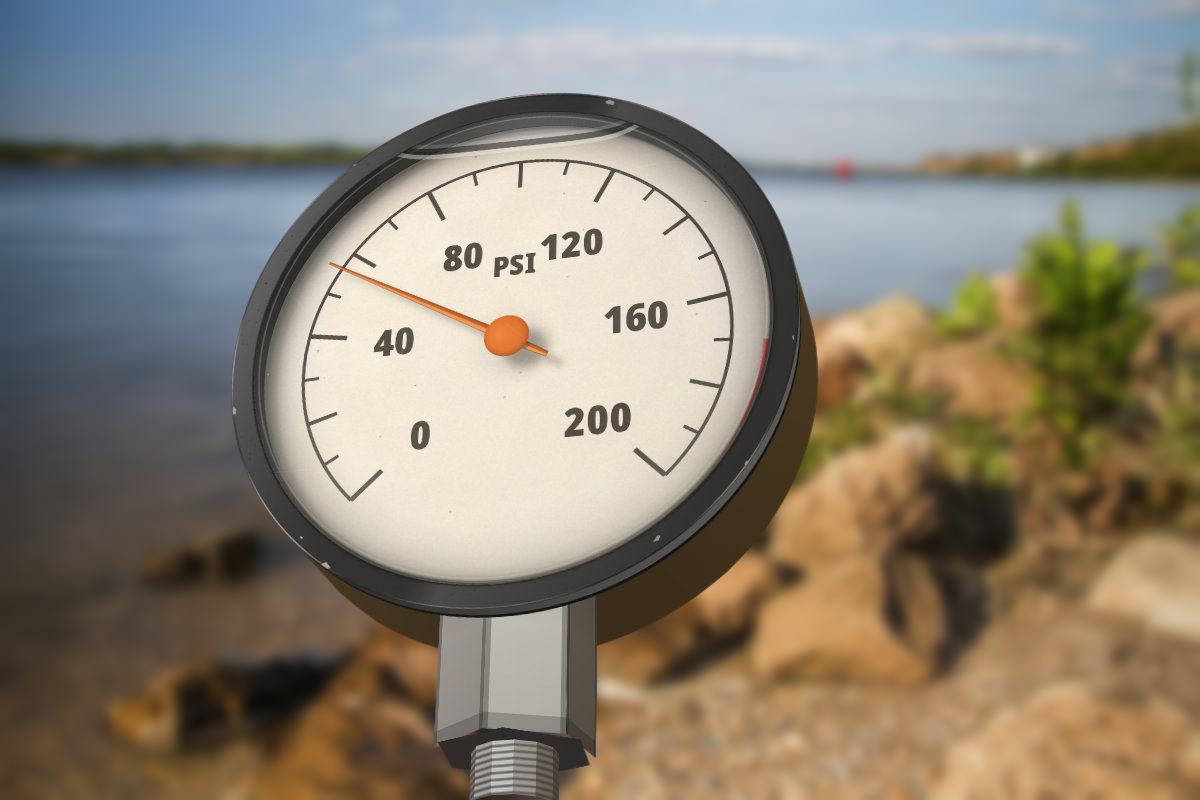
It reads 55 psi
